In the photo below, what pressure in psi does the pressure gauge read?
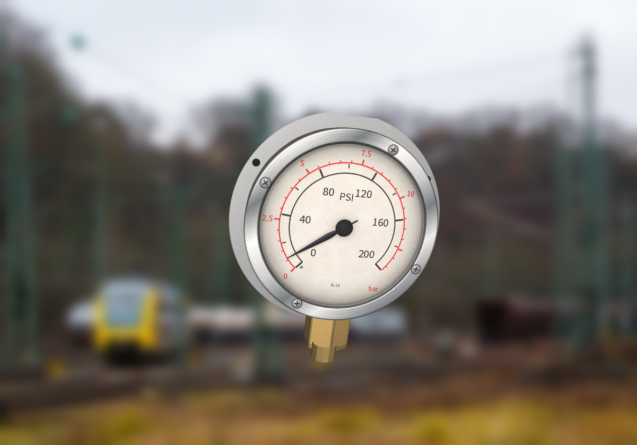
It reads 10 psi
